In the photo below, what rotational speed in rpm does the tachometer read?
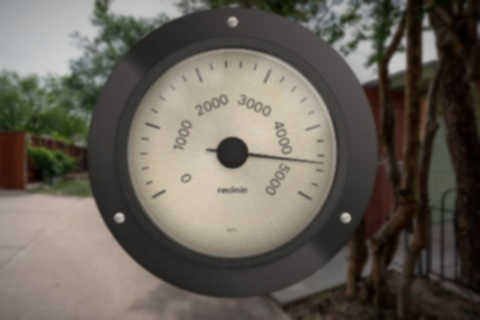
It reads 4500 rpm
